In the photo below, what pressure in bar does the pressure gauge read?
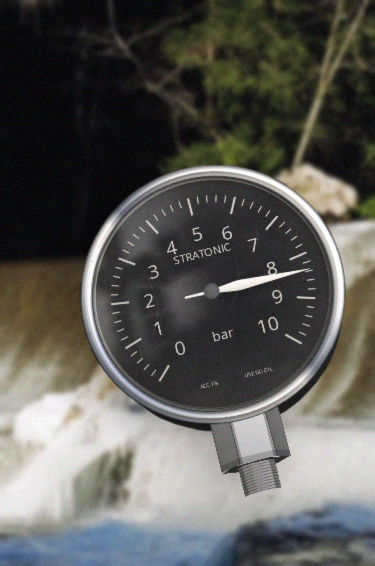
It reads 8.4 bar
